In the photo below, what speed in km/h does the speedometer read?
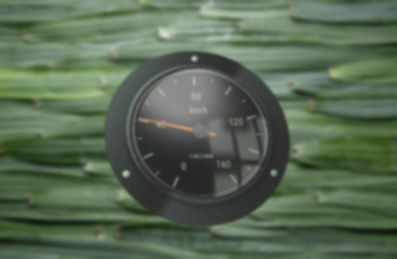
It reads 40 km/h
